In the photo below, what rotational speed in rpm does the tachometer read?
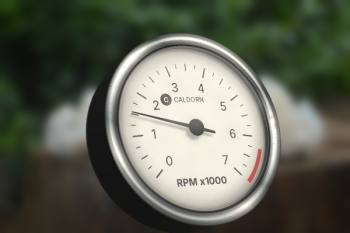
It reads 1500 rpm
